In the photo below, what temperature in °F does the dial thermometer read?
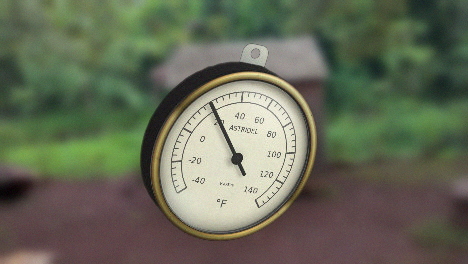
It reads 20 °F
